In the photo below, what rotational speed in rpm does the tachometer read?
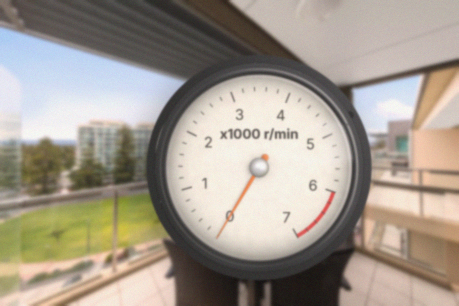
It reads 0 rpm
